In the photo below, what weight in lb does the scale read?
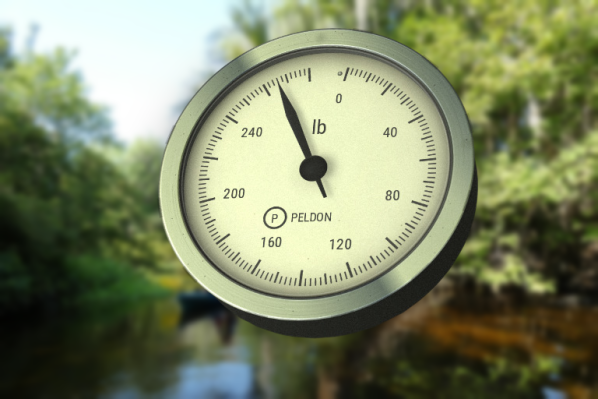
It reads 266 lb
